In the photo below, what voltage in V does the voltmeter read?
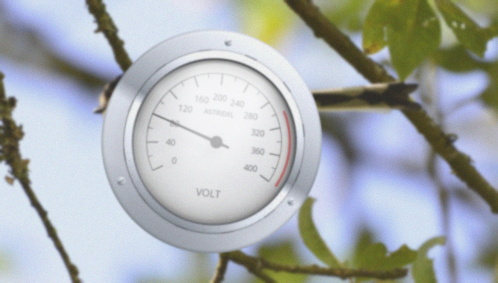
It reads 80 V
